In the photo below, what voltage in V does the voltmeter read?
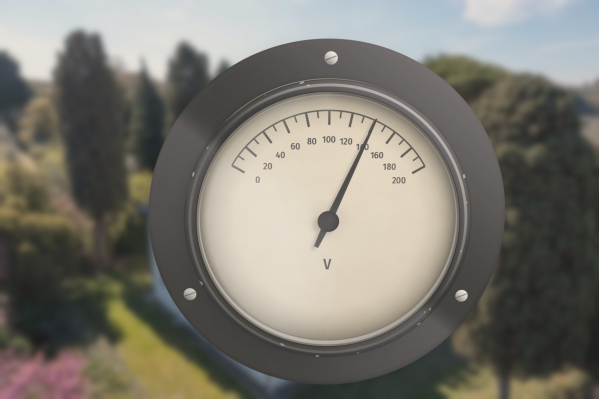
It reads 140 V
